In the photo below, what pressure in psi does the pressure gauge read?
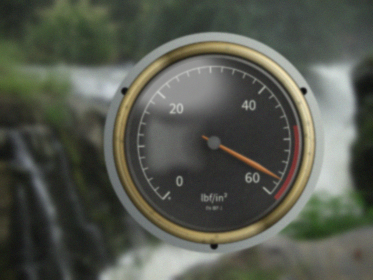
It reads 57 psi
